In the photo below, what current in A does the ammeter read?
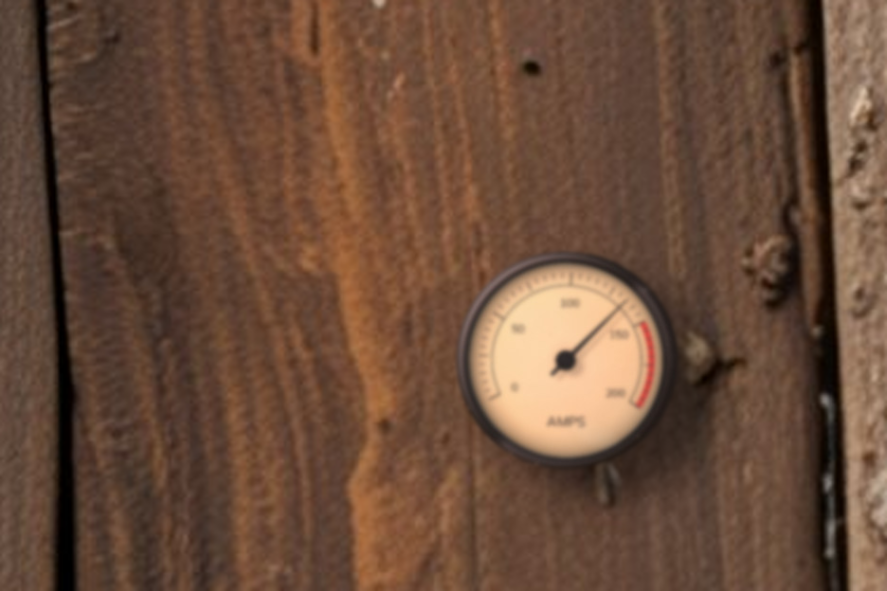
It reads 135 A
